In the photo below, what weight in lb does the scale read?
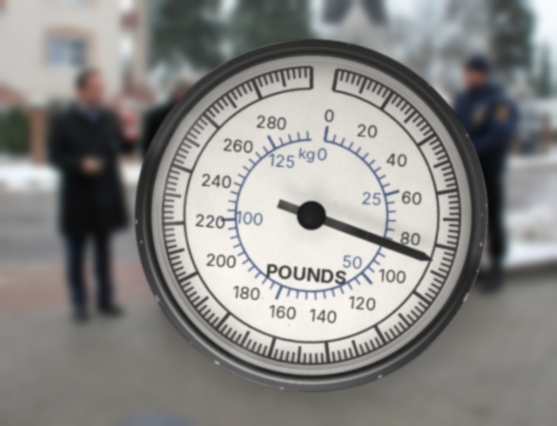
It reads 86 lb
